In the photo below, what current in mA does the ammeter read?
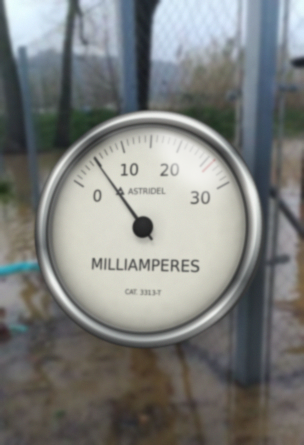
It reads 5 mA
